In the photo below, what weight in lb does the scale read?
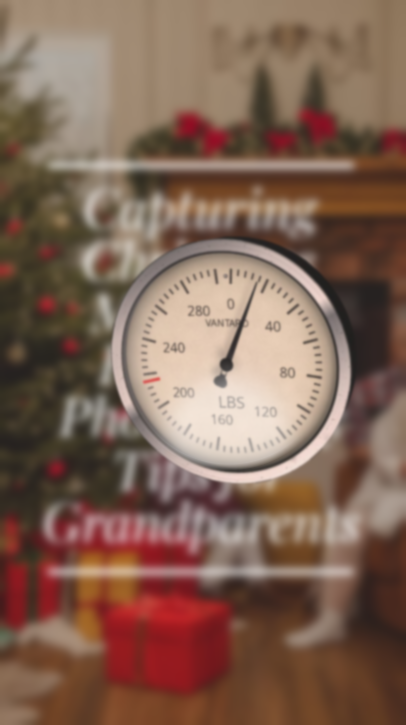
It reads 16 lb
